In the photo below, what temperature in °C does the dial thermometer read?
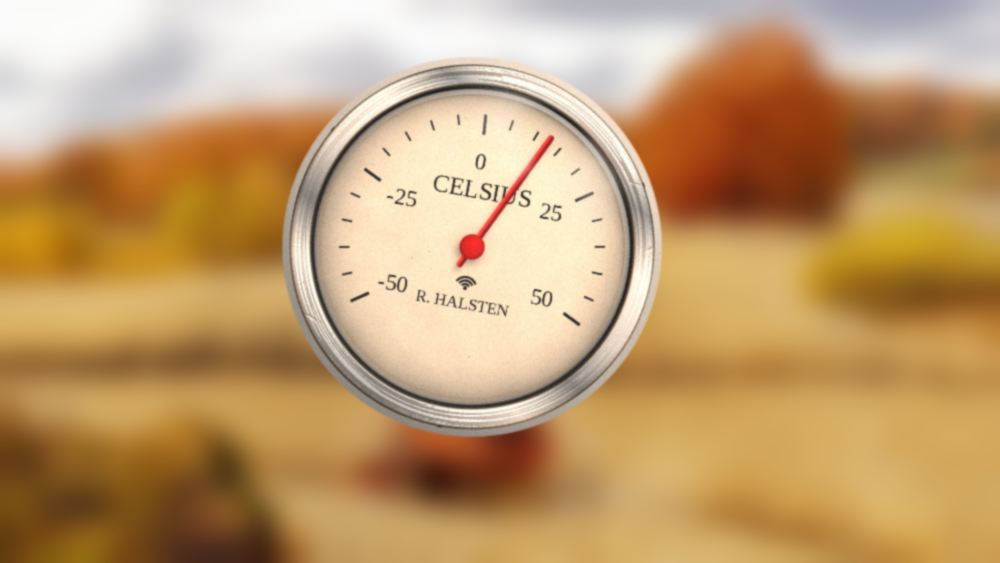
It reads 12.5 °C
